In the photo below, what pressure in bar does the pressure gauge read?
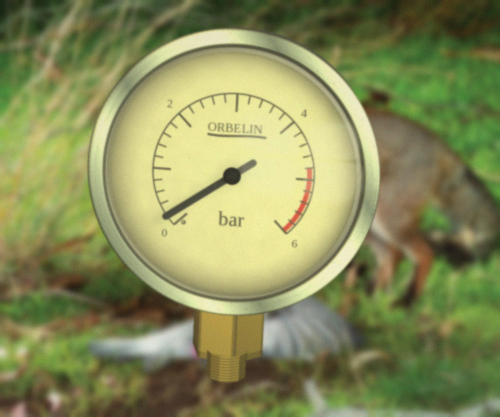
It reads 0.2 bar
